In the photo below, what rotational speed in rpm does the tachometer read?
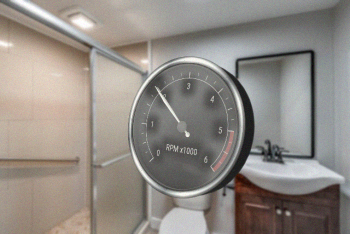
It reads 2000 rpm
